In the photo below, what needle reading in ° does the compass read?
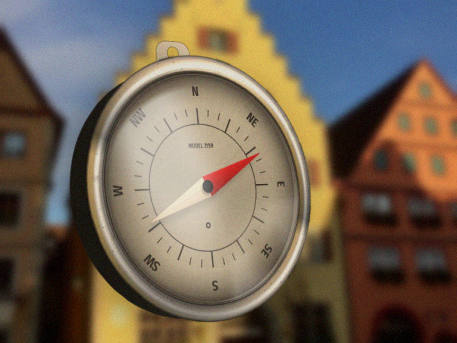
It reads 65 °
